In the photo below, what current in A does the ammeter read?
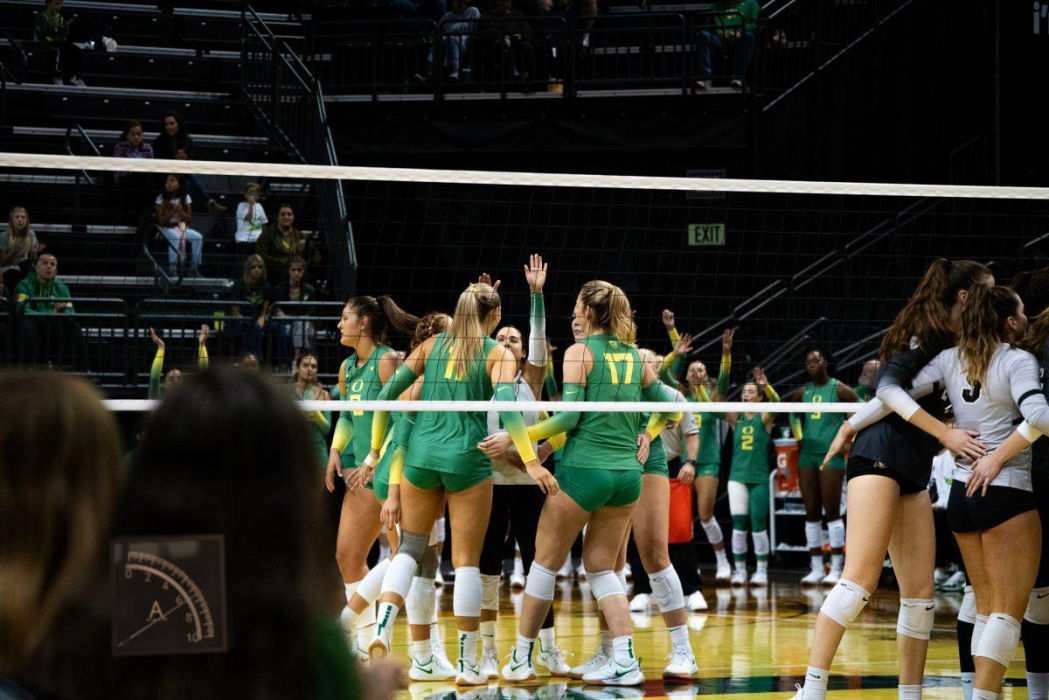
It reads 6.5 A
